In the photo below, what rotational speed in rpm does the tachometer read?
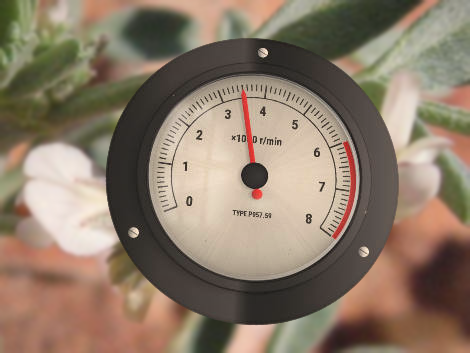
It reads 3500 rpm
